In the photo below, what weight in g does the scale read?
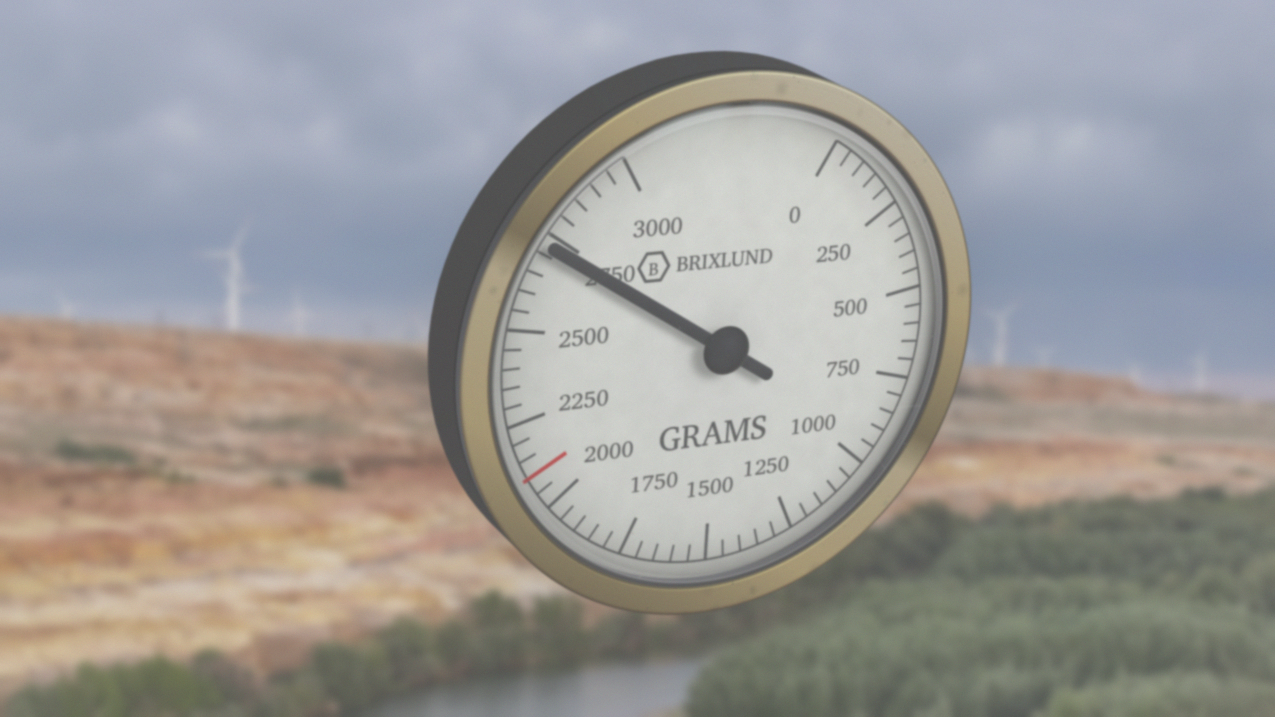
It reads 2725 g
